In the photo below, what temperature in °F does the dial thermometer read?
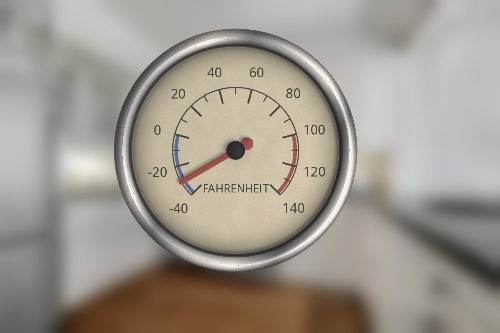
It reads -30 °F
